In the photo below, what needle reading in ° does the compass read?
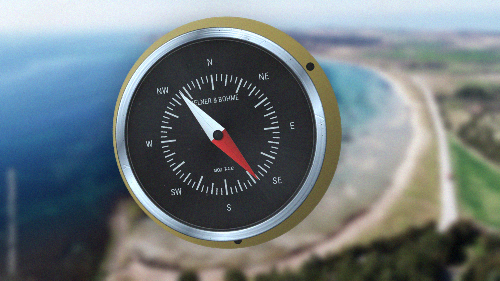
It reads 145 °
